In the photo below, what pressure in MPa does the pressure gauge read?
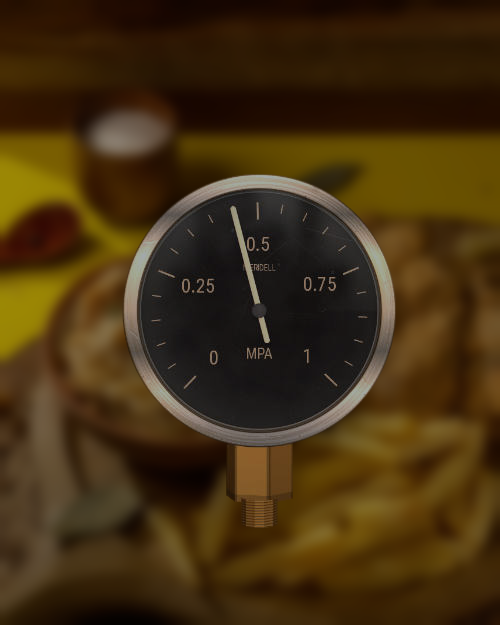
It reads 0.45 MPa
